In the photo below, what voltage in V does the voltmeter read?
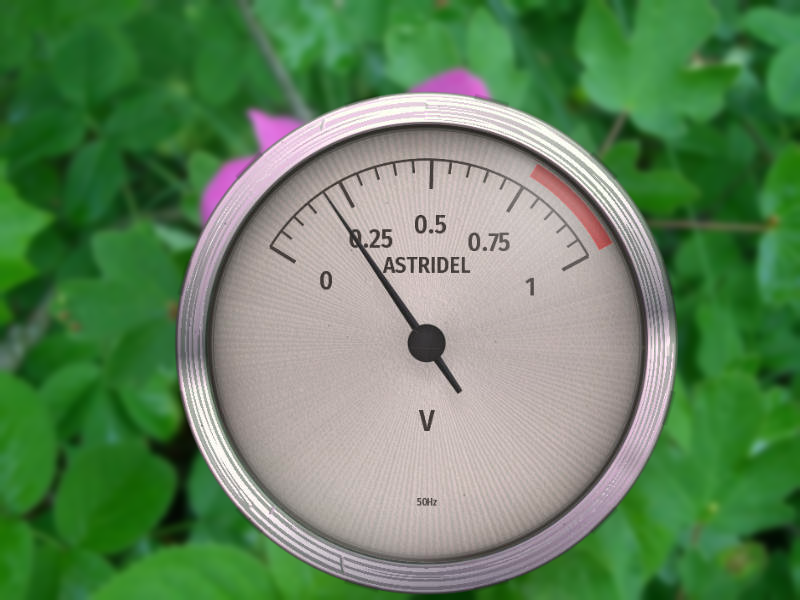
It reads 0.2 V
